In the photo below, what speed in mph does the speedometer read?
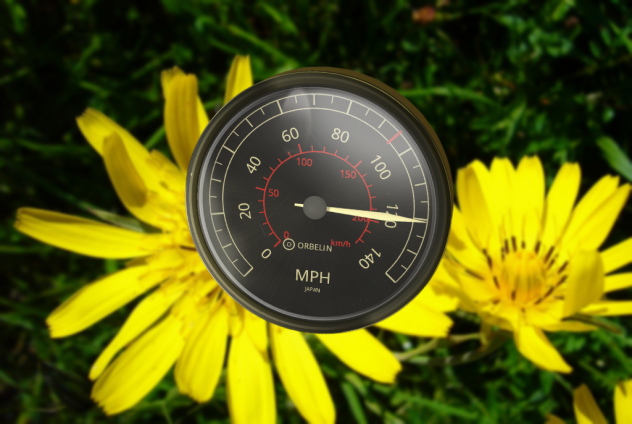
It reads 120 mph
